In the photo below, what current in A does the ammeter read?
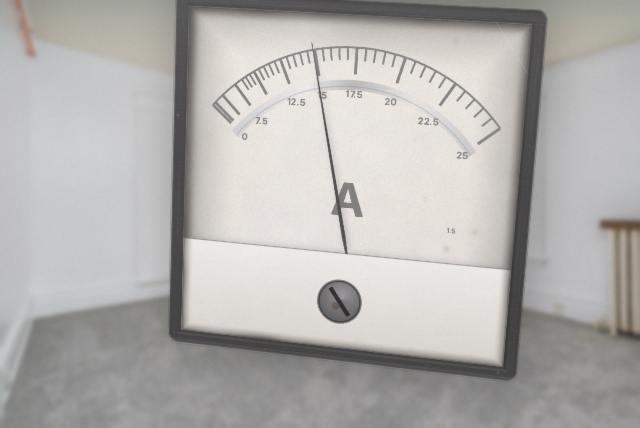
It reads 15 A
